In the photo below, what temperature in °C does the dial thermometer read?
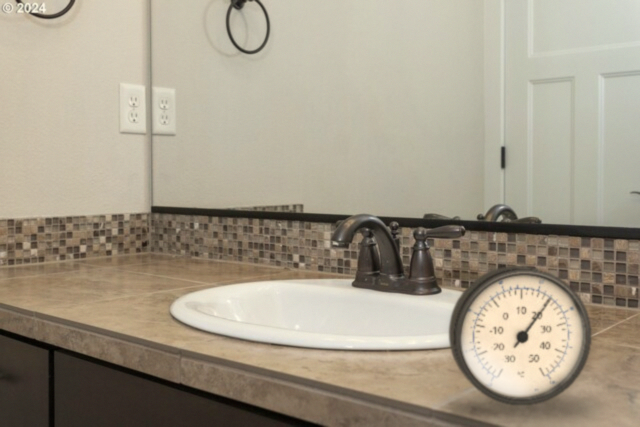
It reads 20 °C
